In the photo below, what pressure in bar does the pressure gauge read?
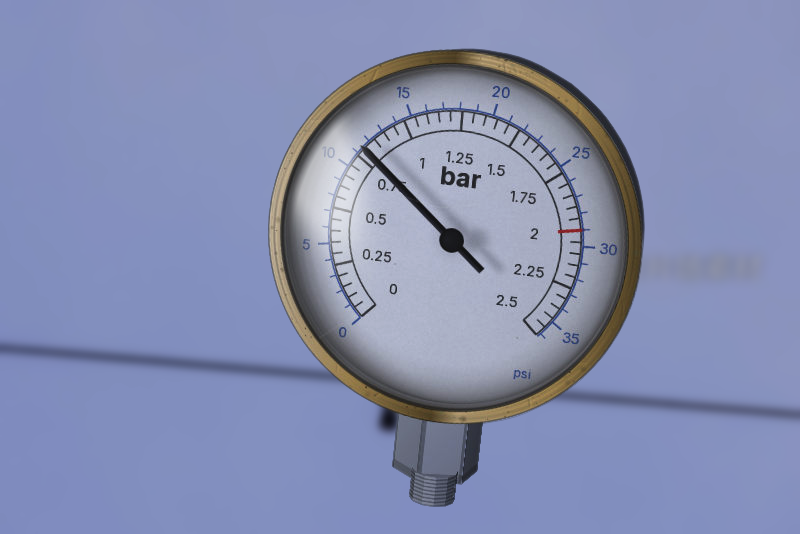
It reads 0.8 bar
